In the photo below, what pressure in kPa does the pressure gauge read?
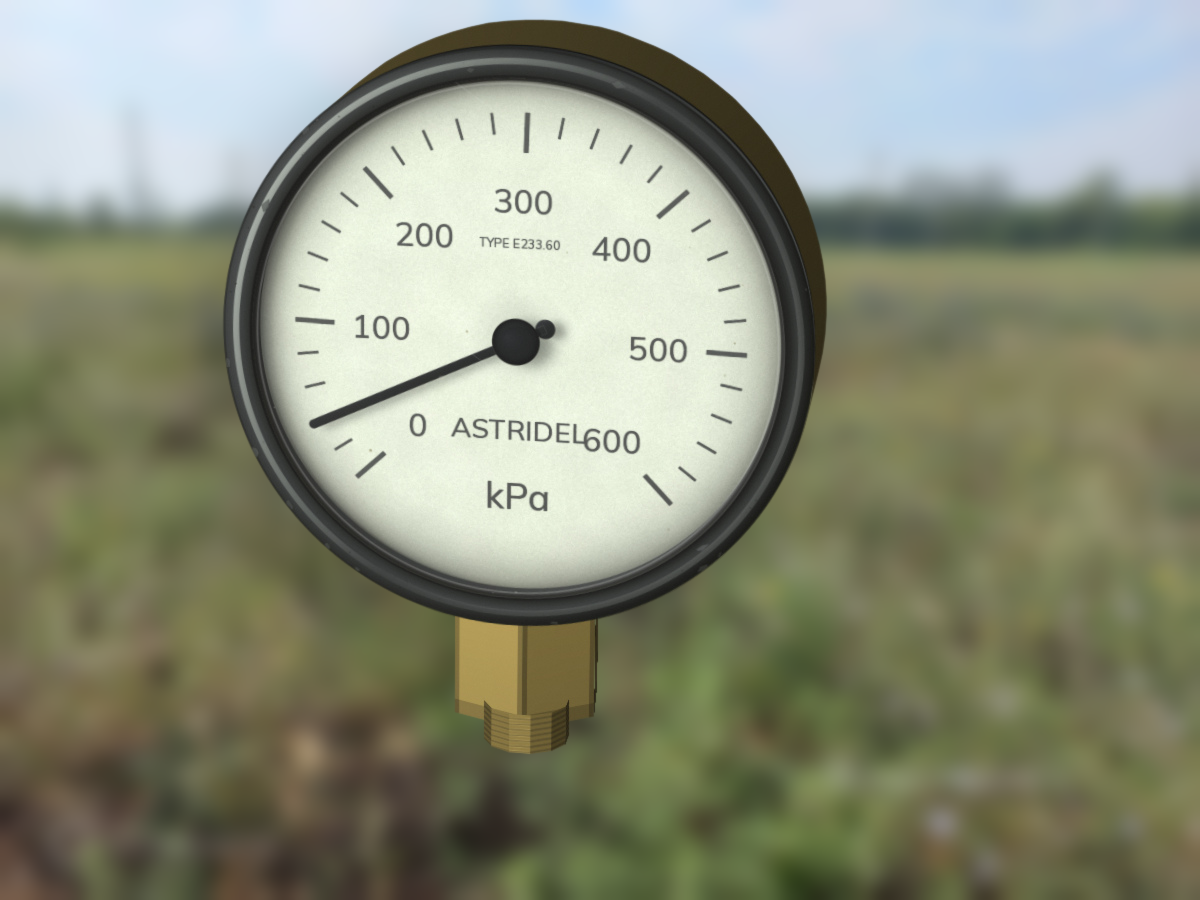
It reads 40 kPa
